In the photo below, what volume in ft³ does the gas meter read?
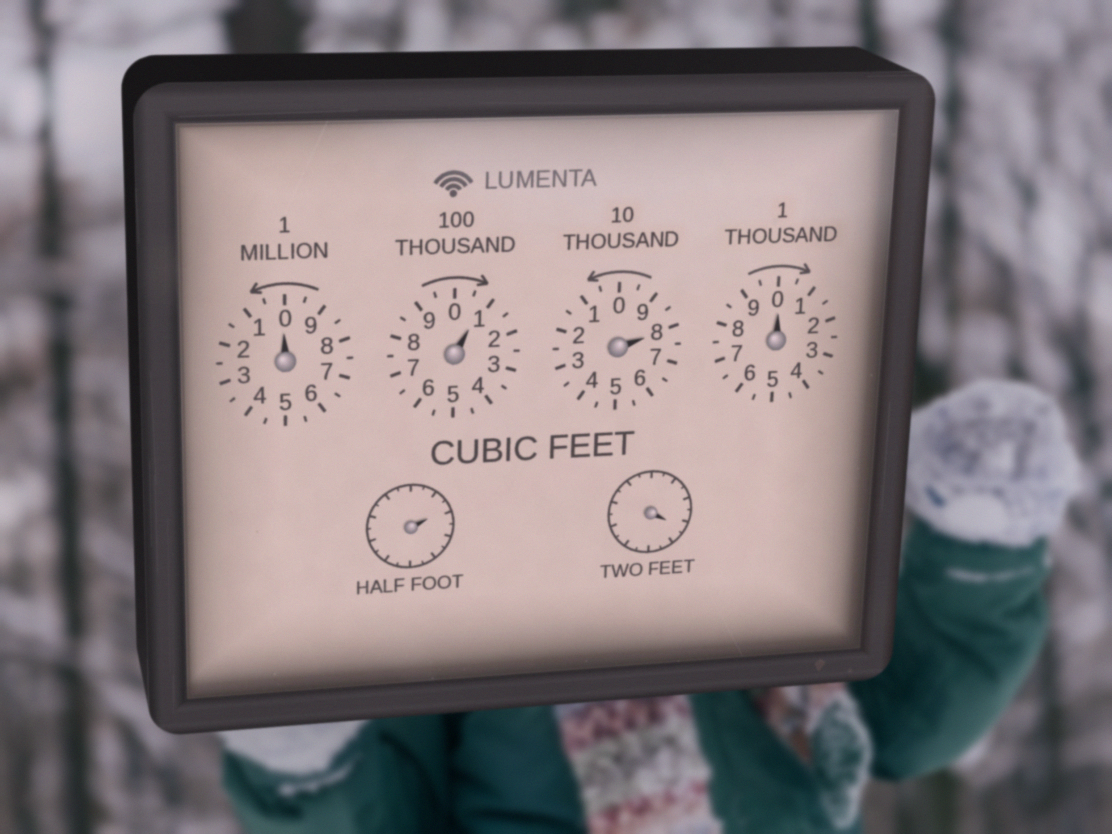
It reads 8000 ft³
